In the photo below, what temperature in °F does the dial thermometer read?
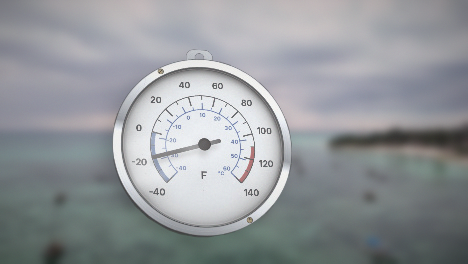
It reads -20 °F
